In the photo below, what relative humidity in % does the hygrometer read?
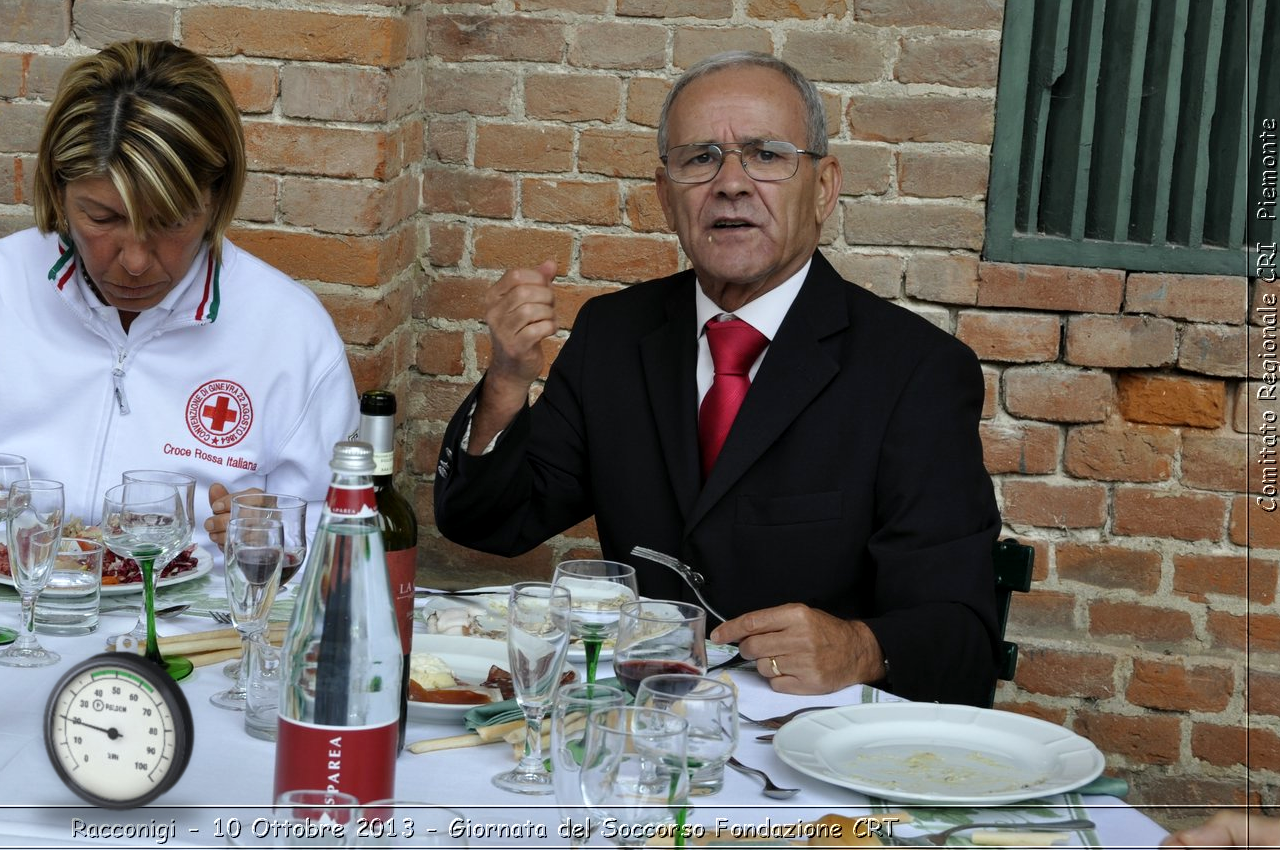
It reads 20 %
